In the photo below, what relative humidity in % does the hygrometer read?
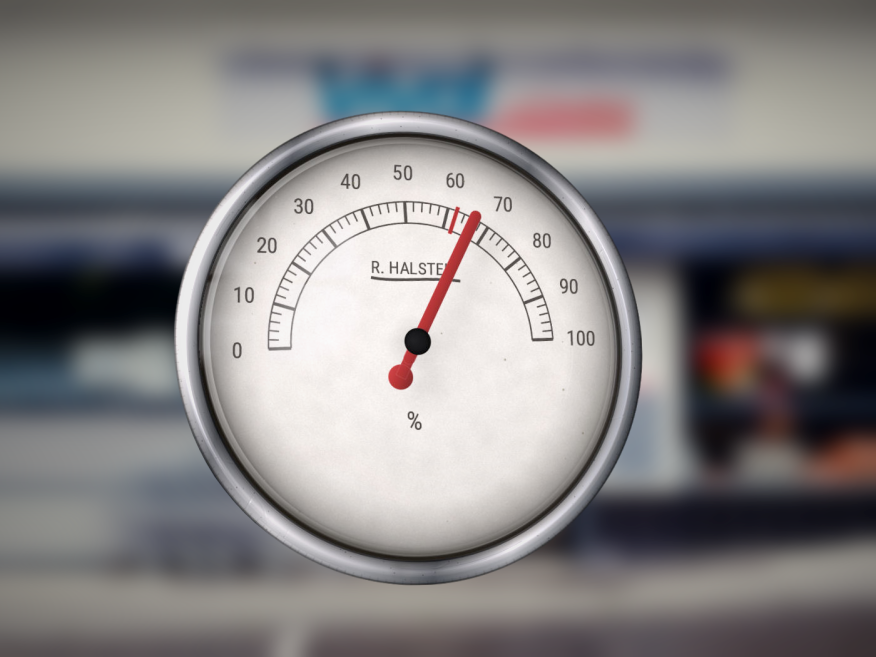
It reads 66 %
